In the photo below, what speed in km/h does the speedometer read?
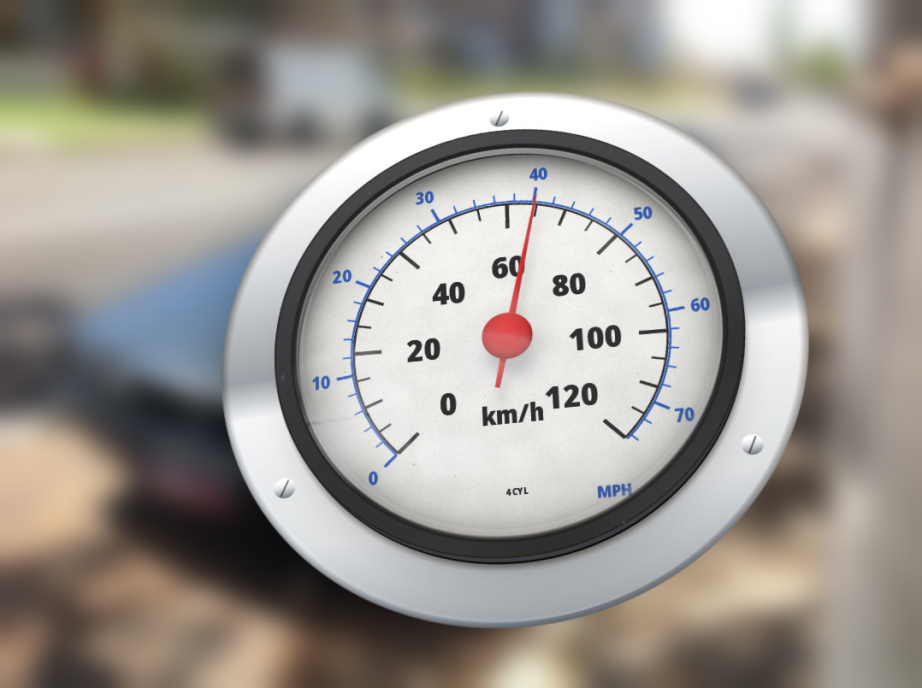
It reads 65 km/h
